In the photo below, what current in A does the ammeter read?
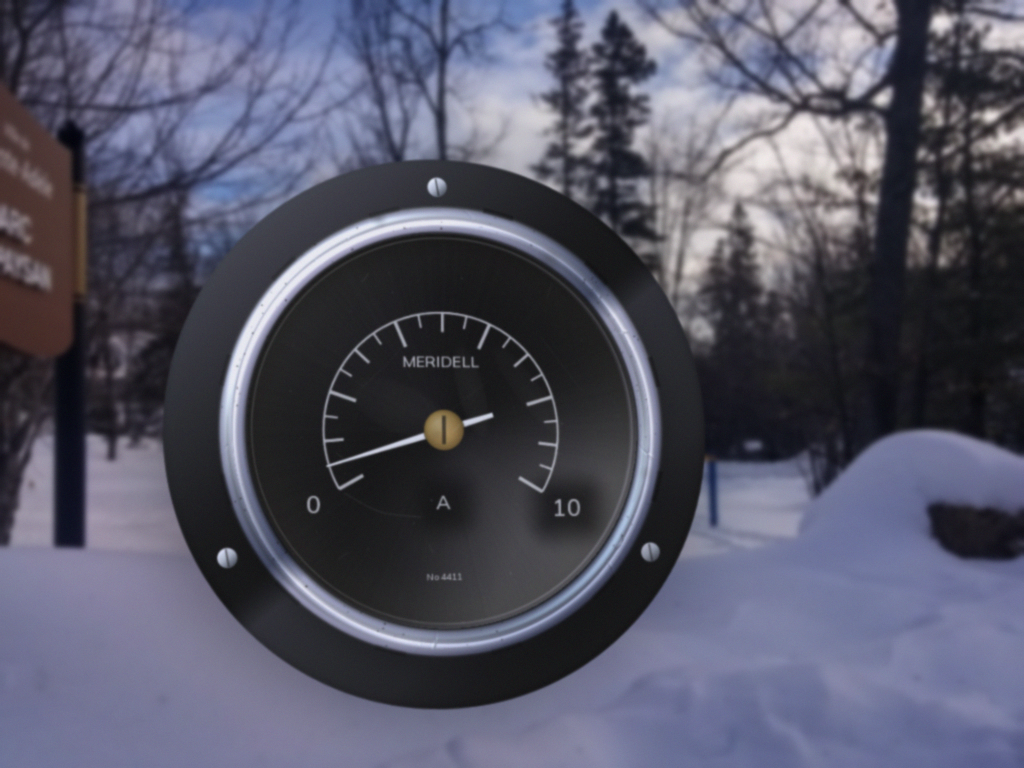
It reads 0.5 A
